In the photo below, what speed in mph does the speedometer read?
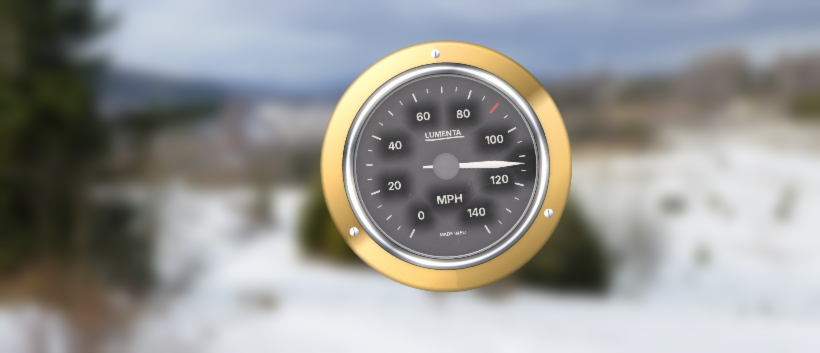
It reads 112.5 mph
